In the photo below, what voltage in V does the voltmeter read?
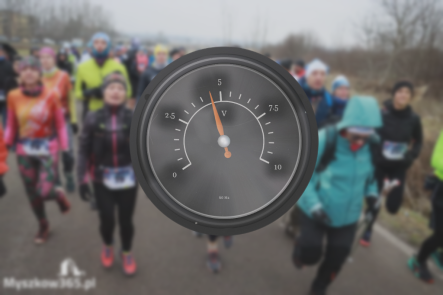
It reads 4.5 V
